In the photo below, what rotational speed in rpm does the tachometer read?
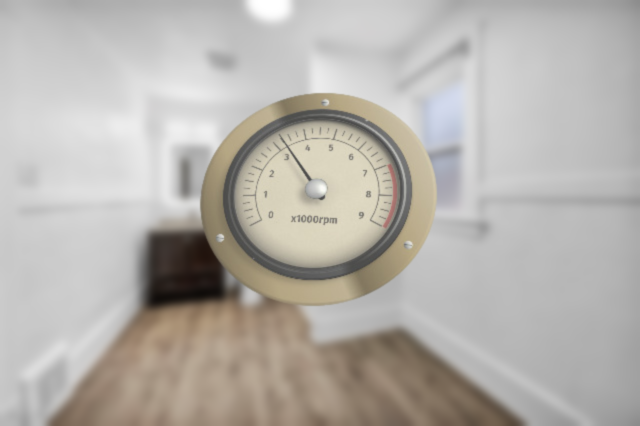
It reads 3250 rpm
